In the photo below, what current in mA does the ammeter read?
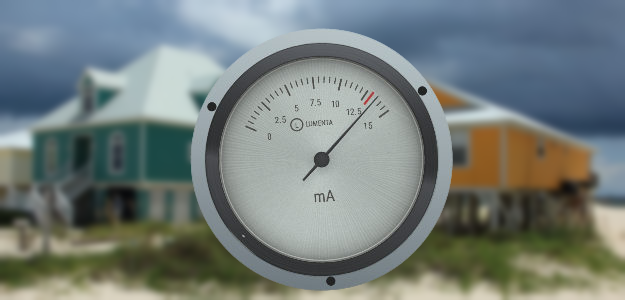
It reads 13.5 mA
